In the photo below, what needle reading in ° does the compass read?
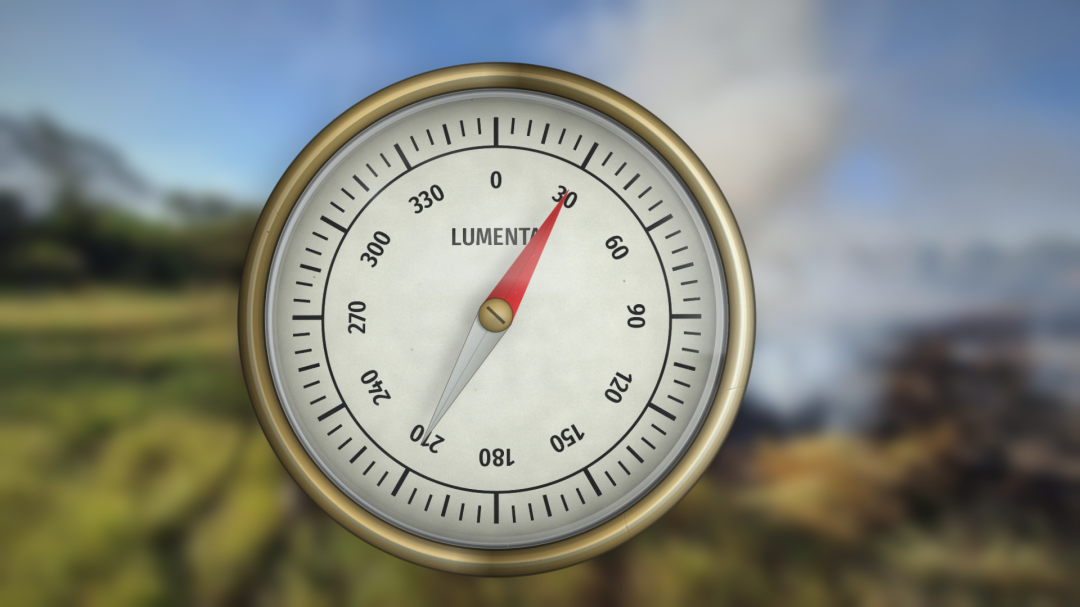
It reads 30 °
